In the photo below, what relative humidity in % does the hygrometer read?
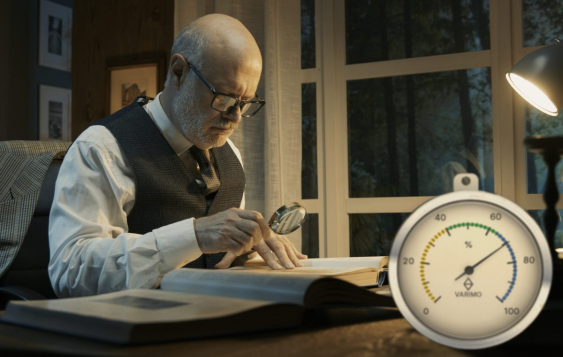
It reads 70 %
